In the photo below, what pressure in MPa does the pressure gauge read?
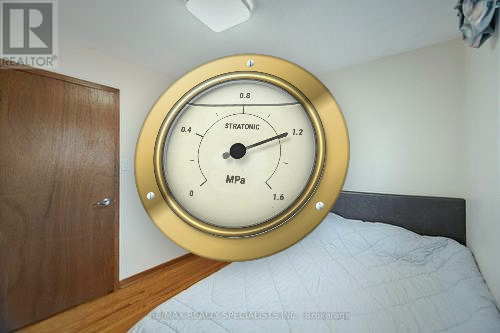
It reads 1.2 MPa
